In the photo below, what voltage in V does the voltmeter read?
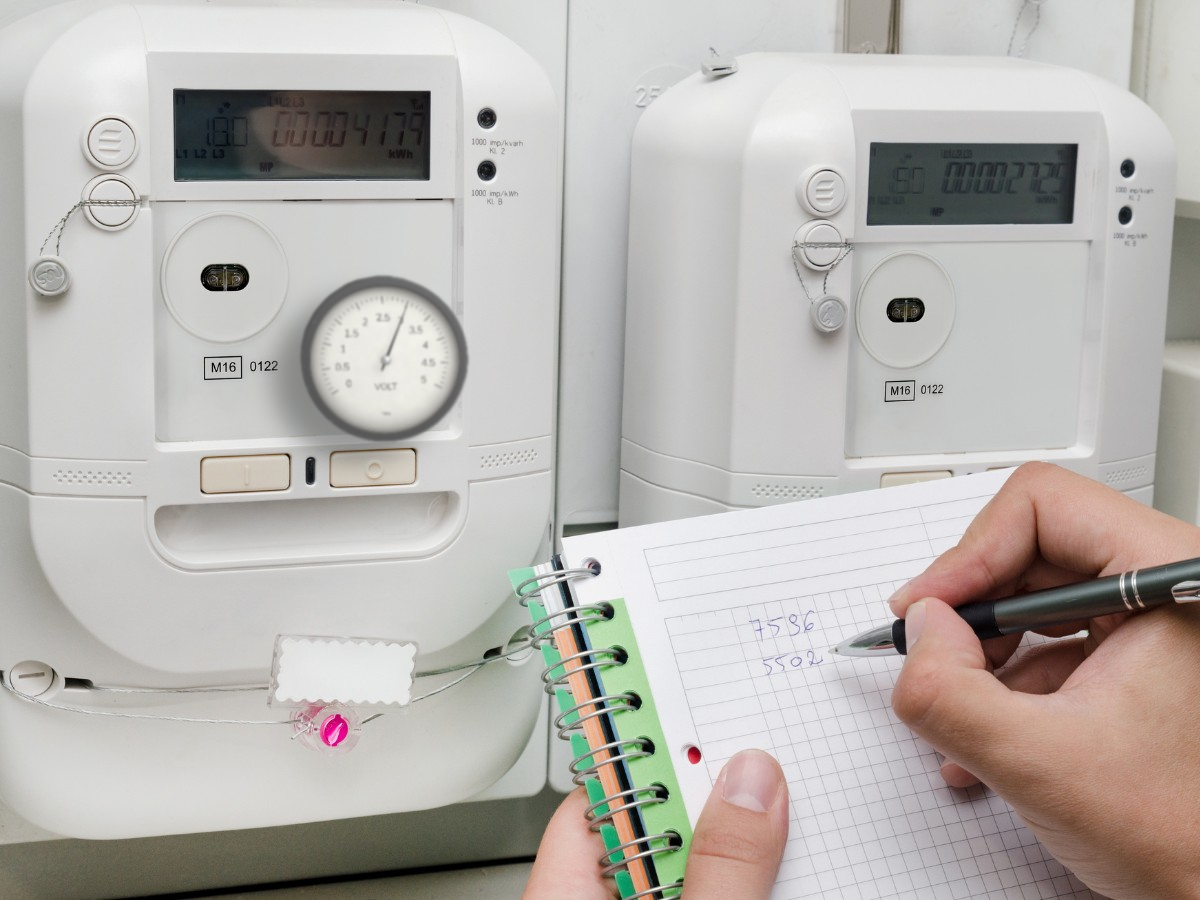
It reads 3 V
